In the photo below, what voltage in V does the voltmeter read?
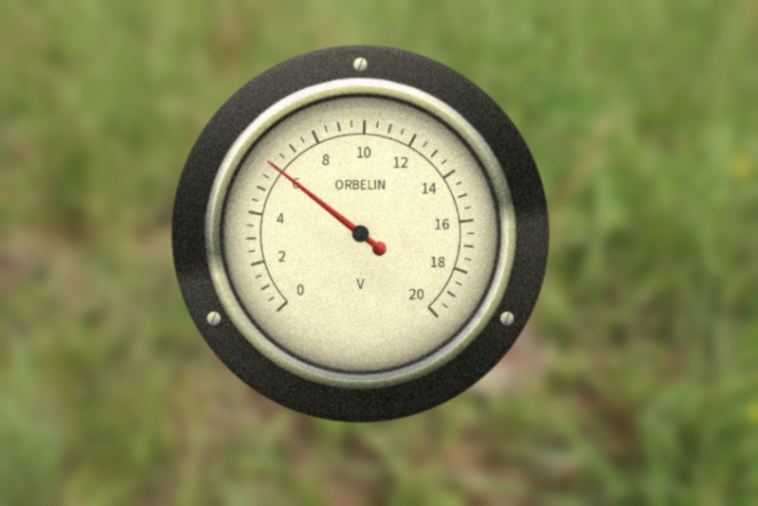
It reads 6 V
